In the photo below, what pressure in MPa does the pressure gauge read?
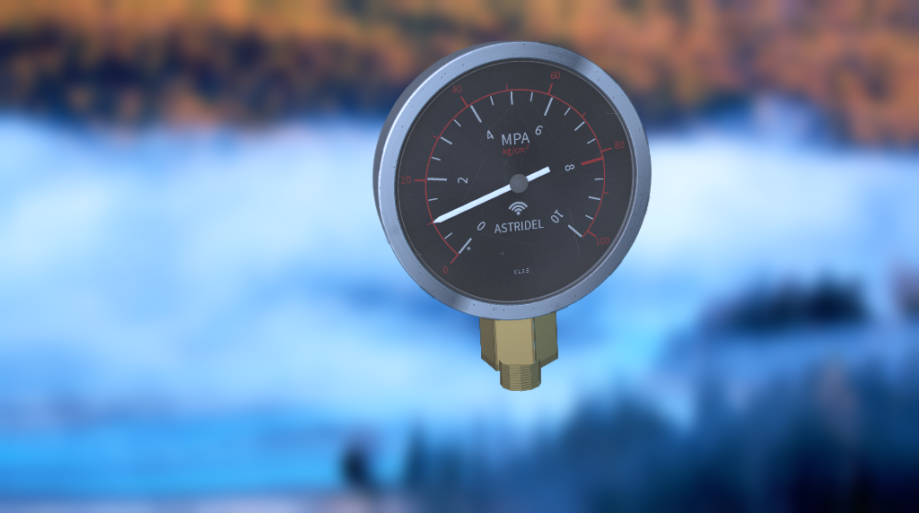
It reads 1 MPa
